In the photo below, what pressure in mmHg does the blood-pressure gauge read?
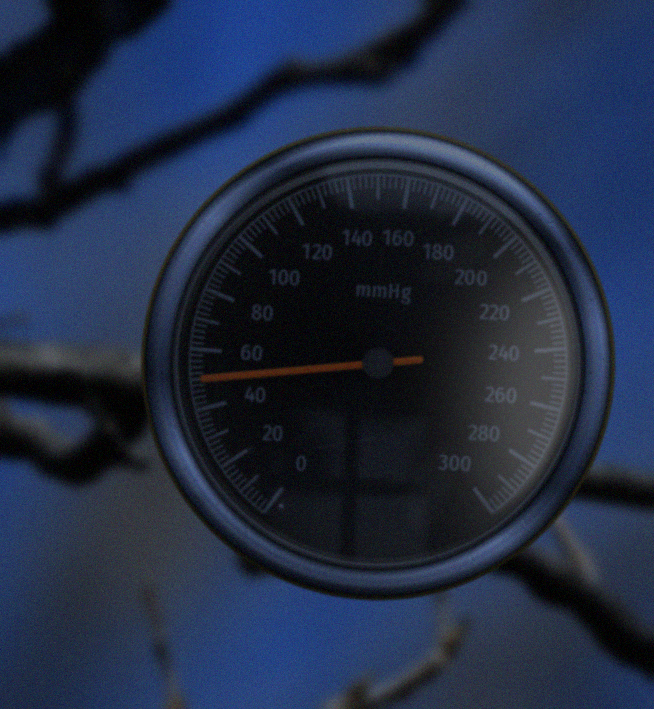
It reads 50 mmHg
